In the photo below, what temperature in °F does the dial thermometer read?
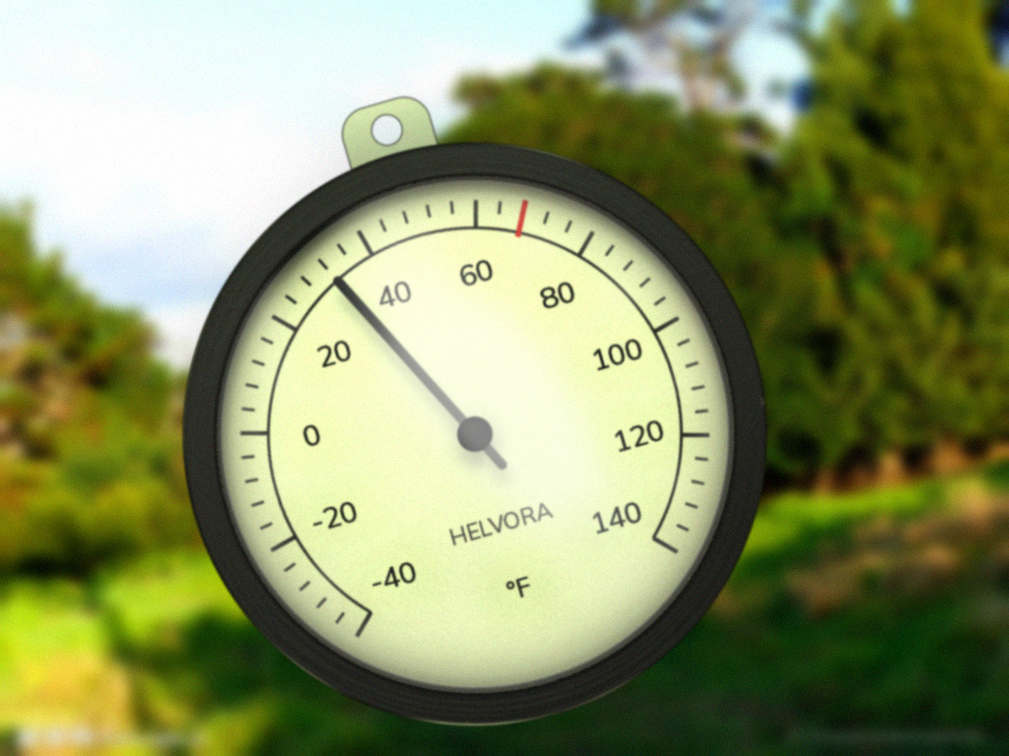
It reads 32 °F
